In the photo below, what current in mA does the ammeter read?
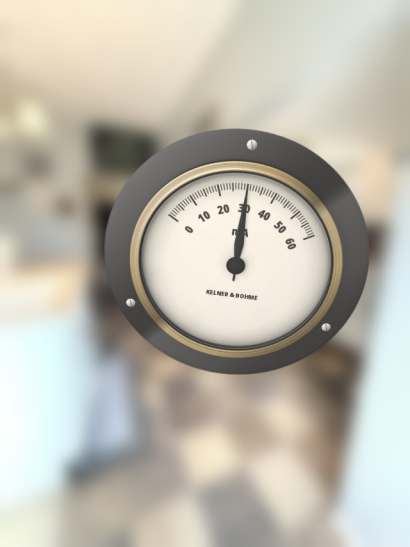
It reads 30 mA
